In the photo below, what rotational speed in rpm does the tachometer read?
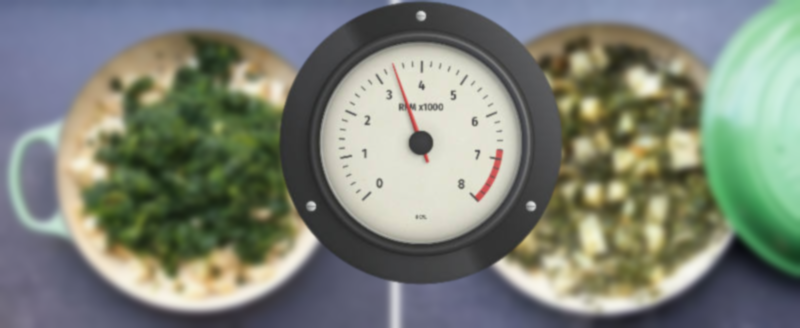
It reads 3400 rpm
